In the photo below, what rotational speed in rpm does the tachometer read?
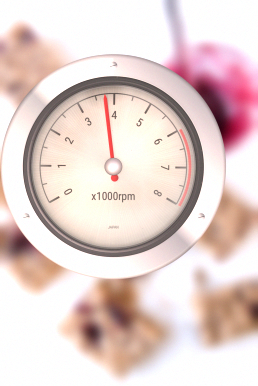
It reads 3750 rpm
